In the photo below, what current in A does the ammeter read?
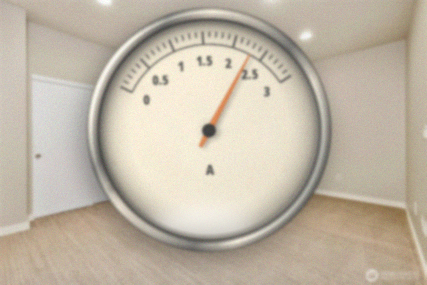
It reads 2.3 A
